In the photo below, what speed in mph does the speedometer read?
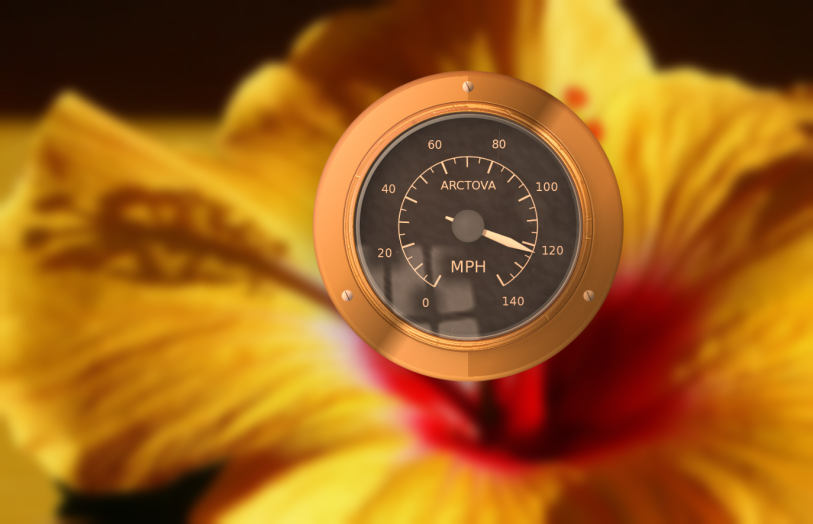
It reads 122.5 mph
